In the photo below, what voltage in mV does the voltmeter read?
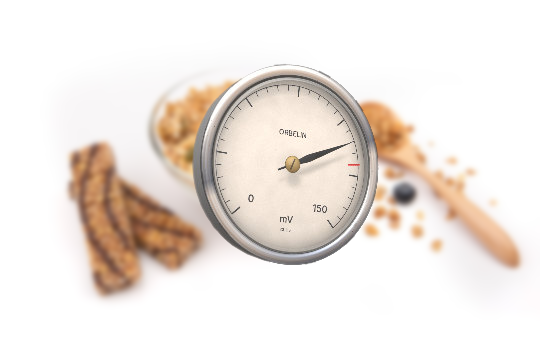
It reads 110 mV
